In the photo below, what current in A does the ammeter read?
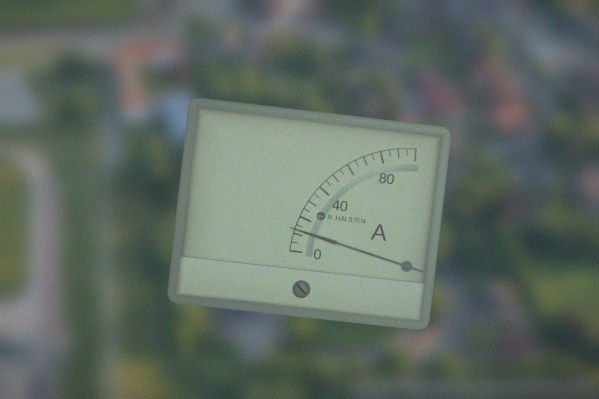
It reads 12.5 A
